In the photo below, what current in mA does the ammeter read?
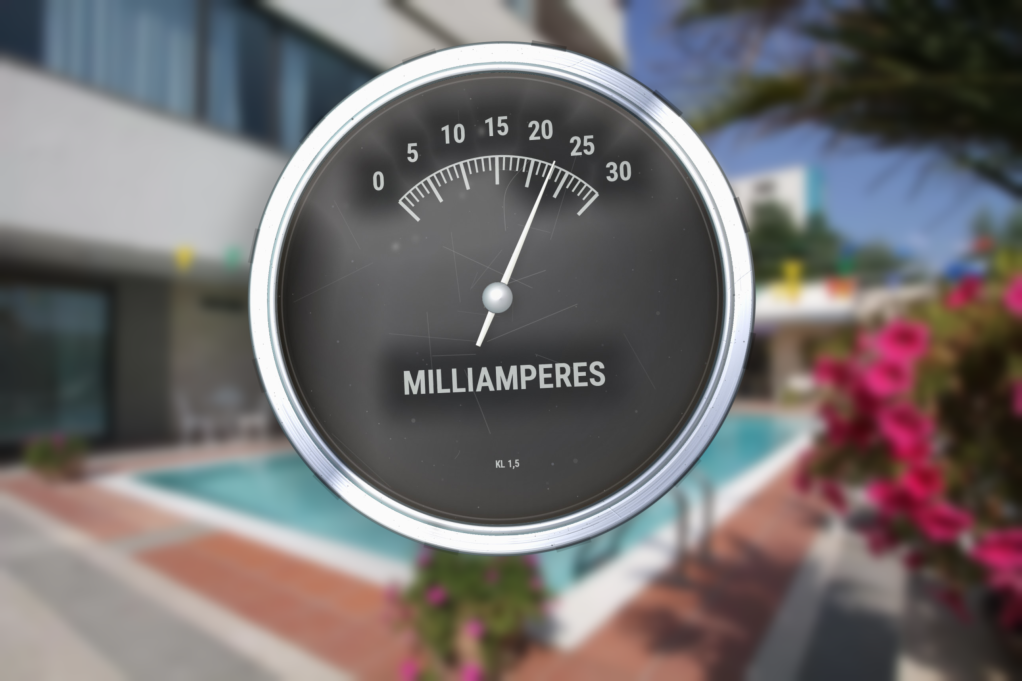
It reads 23 mA
